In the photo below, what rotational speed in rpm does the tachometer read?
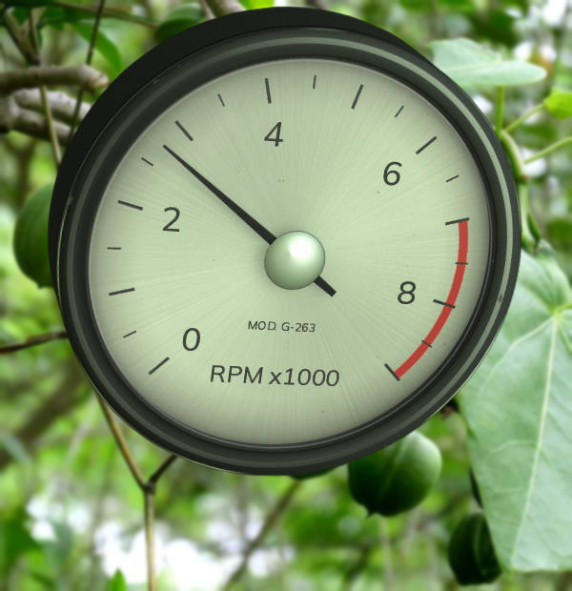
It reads 2750 rpm
